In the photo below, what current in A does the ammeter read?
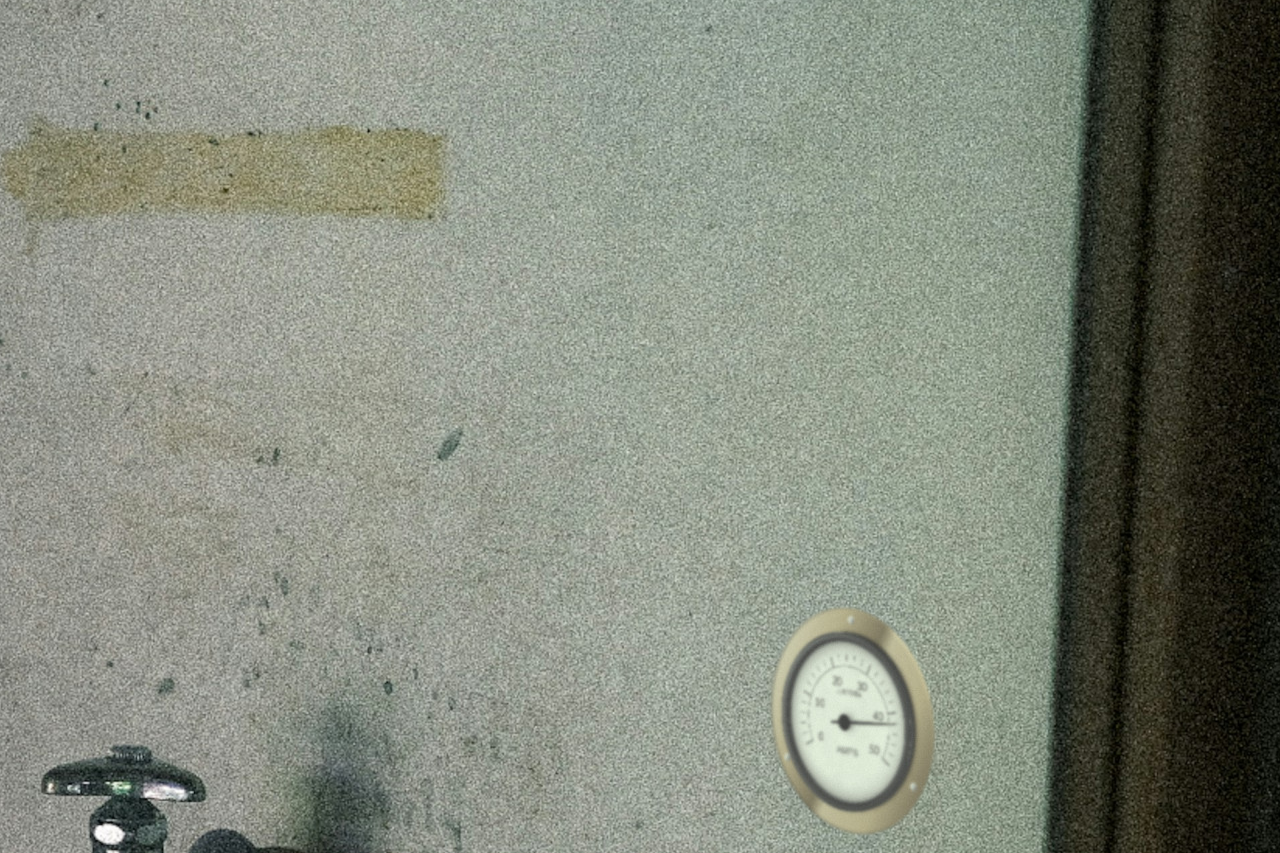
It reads 42 A
